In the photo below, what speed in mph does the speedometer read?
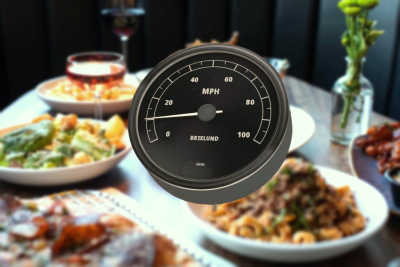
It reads 10 mph
